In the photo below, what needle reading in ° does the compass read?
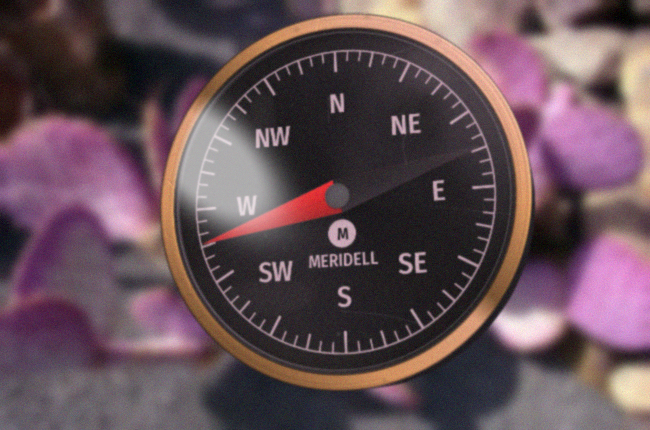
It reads 255 °
